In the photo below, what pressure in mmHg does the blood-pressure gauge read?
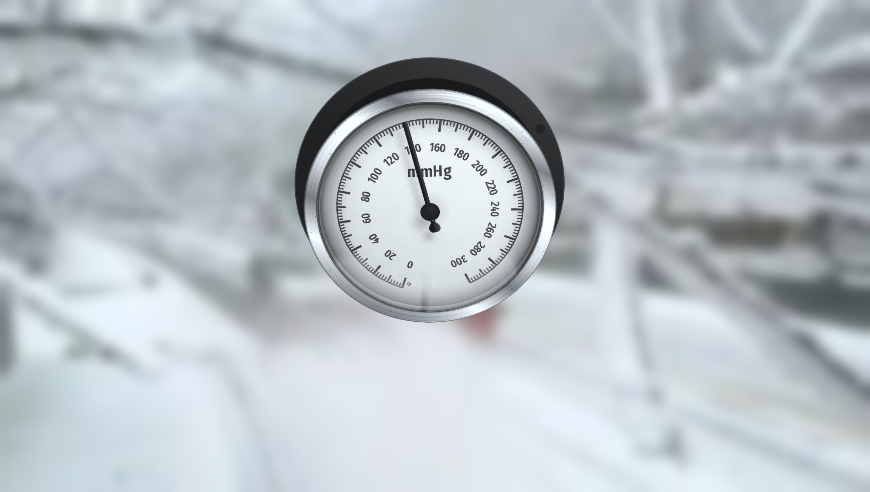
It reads 140 mmHg
